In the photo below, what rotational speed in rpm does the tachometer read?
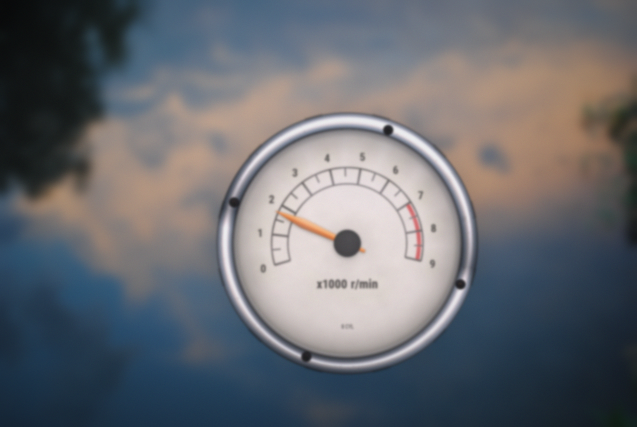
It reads 1750 rpm
